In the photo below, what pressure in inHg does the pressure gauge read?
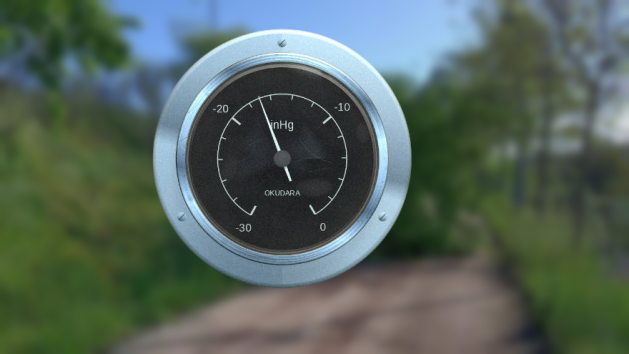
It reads -17 inHg
